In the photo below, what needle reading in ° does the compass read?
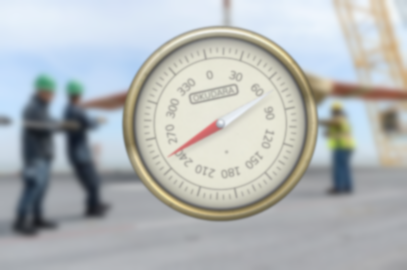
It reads 250 °
